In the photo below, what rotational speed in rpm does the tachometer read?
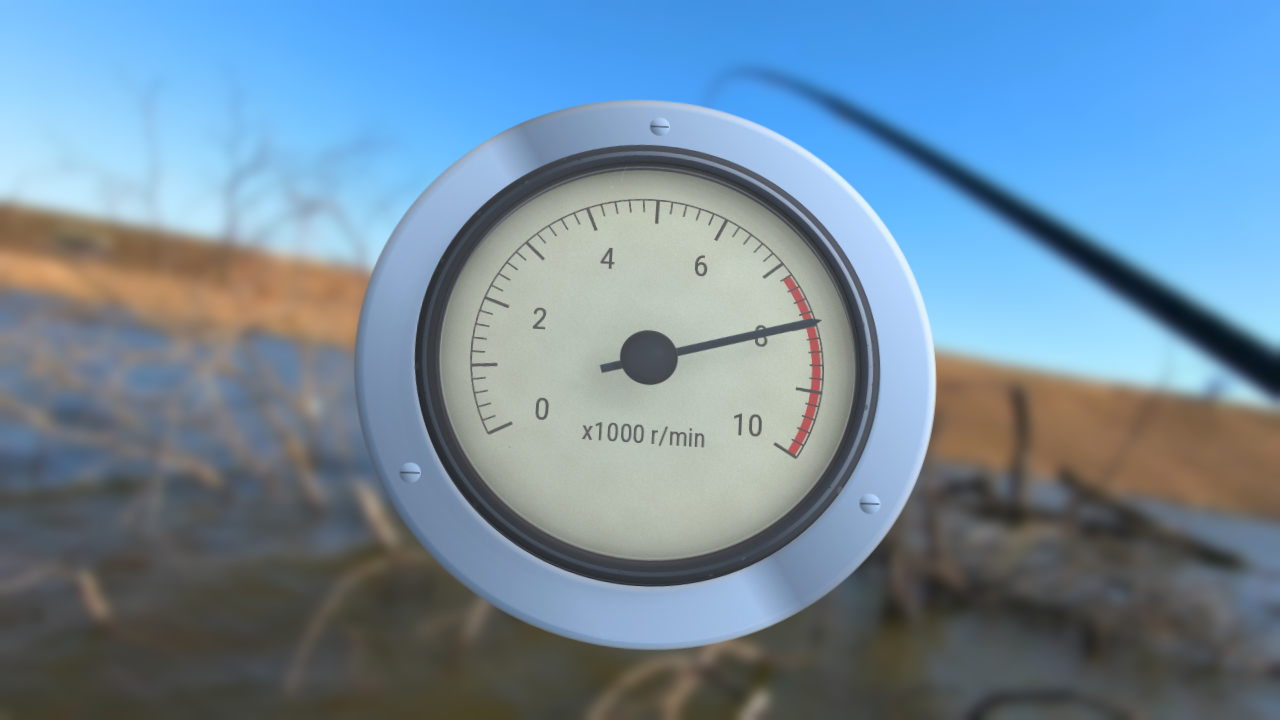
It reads 8000 rpm
